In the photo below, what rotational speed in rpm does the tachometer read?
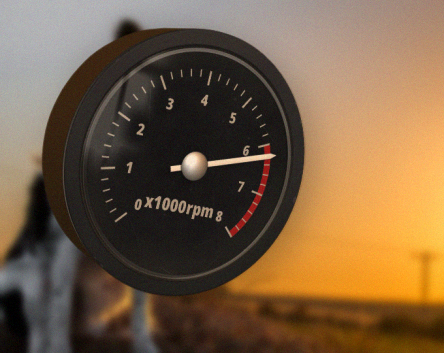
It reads 6200 rpm
